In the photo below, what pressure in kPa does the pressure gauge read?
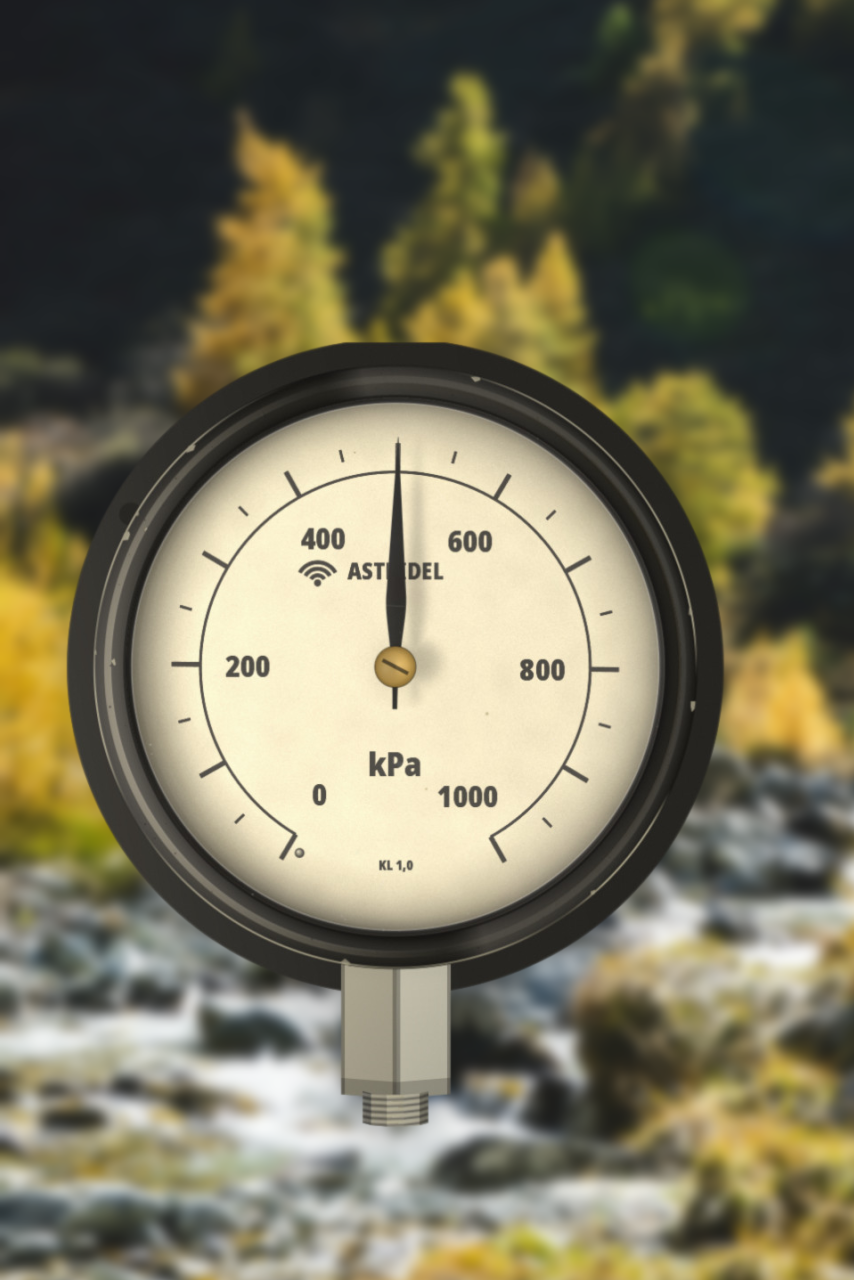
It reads 500 kPa
